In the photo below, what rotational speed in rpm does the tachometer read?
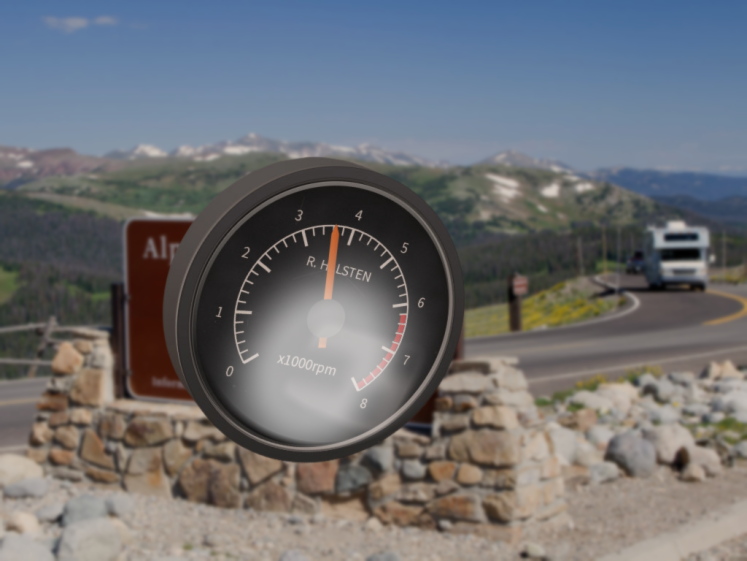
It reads 3600 rpm
